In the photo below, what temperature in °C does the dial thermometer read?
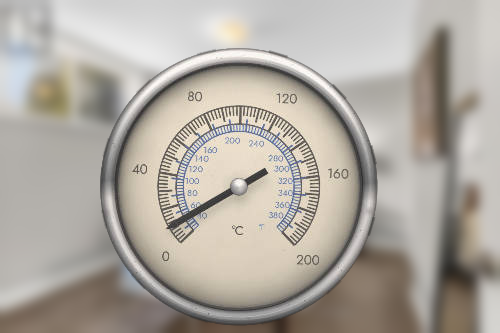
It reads 10 °C
